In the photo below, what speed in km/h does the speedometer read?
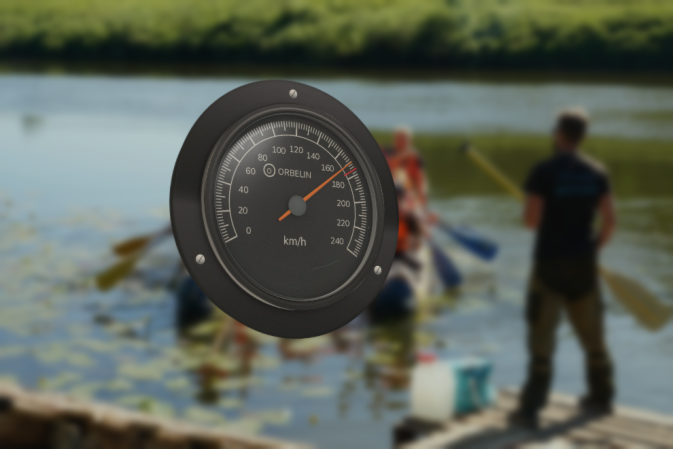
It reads 170 km/h
